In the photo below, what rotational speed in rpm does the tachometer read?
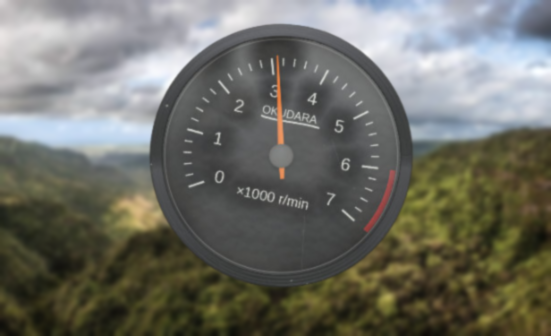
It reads 3100 rpm
